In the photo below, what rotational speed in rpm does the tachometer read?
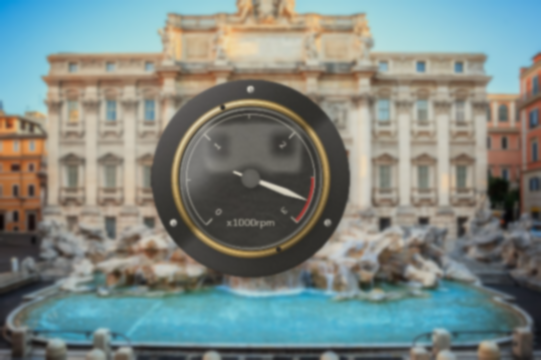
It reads 2750 rpm
